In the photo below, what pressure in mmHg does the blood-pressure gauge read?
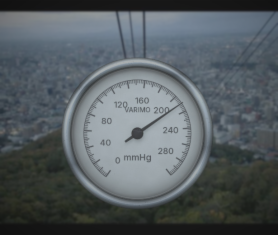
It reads 210 mmHg
